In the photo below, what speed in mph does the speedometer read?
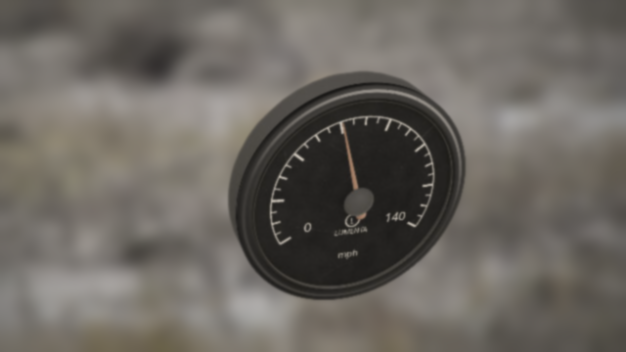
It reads 60 mph
